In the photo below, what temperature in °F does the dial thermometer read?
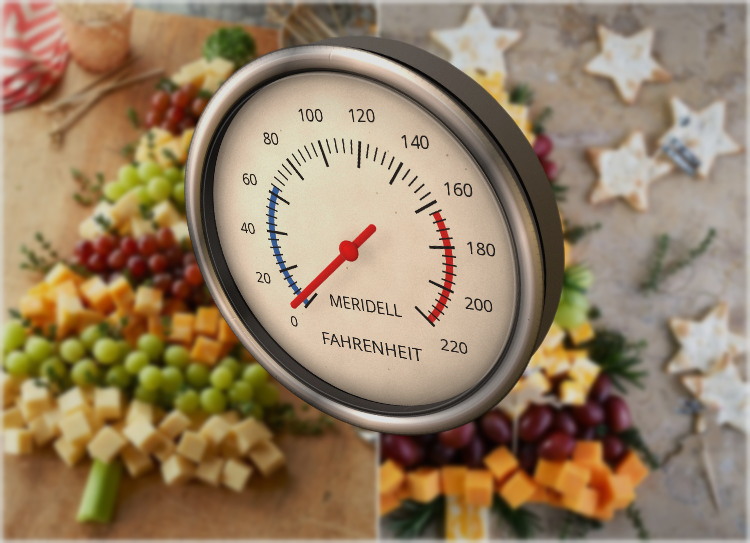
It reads 4 °F
